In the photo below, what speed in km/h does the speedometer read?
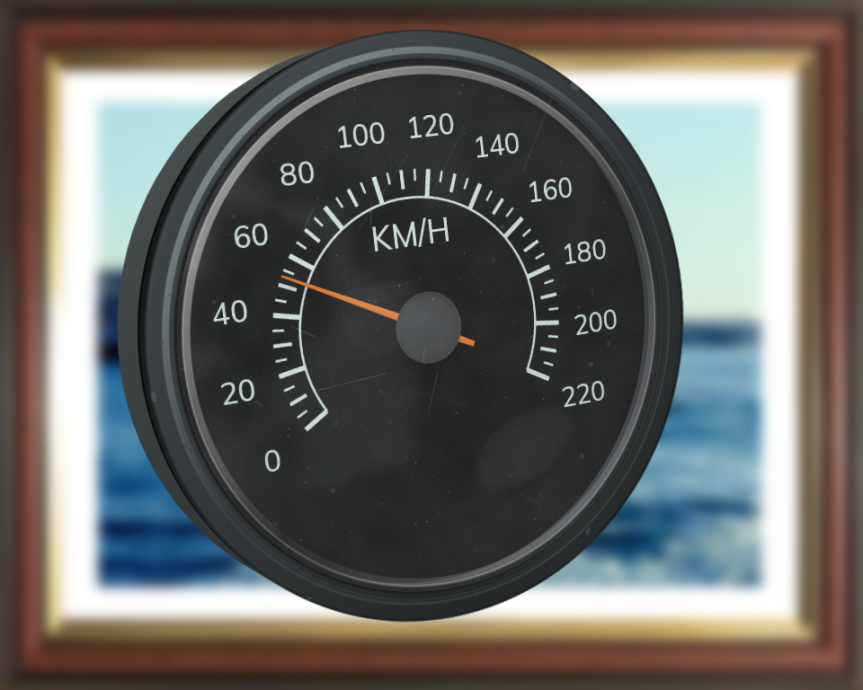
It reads 52.5 km/h
